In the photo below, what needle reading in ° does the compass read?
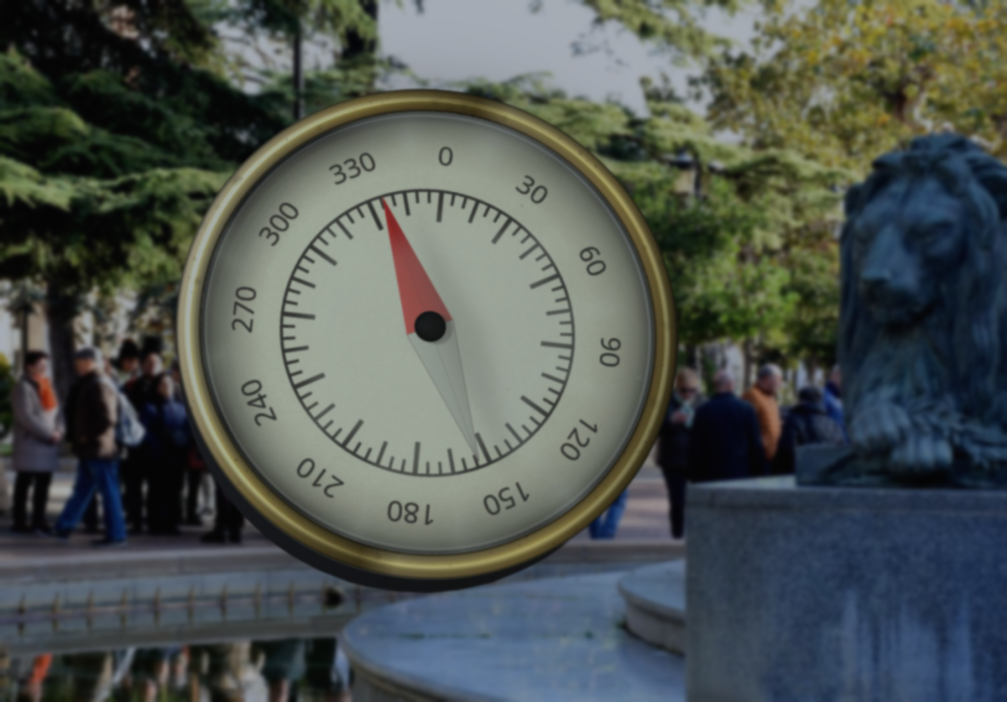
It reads 335 °
